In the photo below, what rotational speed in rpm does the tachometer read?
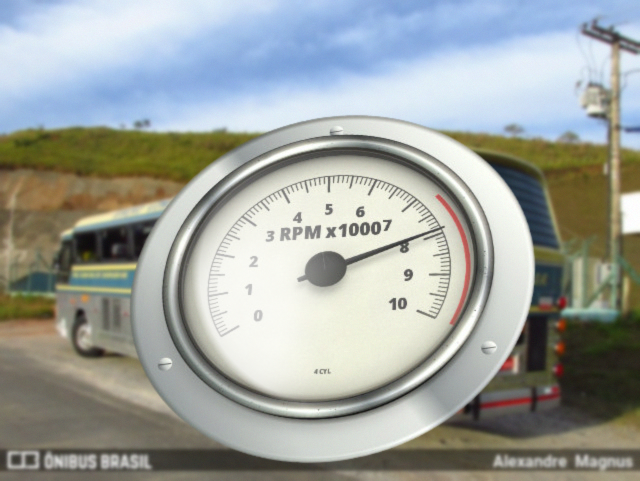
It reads 8000 rpm
